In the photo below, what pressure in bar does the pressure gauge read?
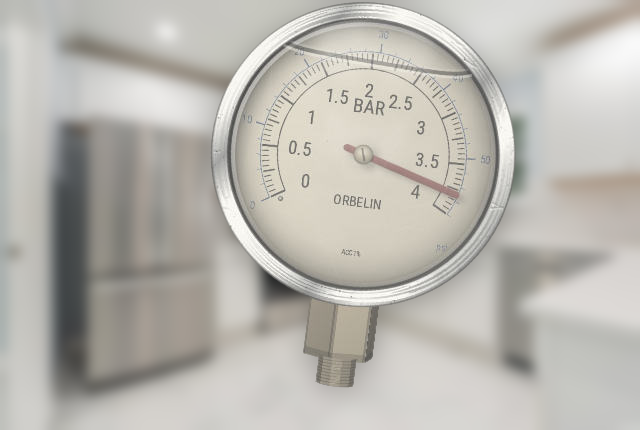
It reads 3.8 bar
